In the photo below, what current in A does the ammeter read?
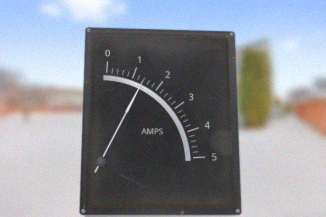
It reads 1.4 A
